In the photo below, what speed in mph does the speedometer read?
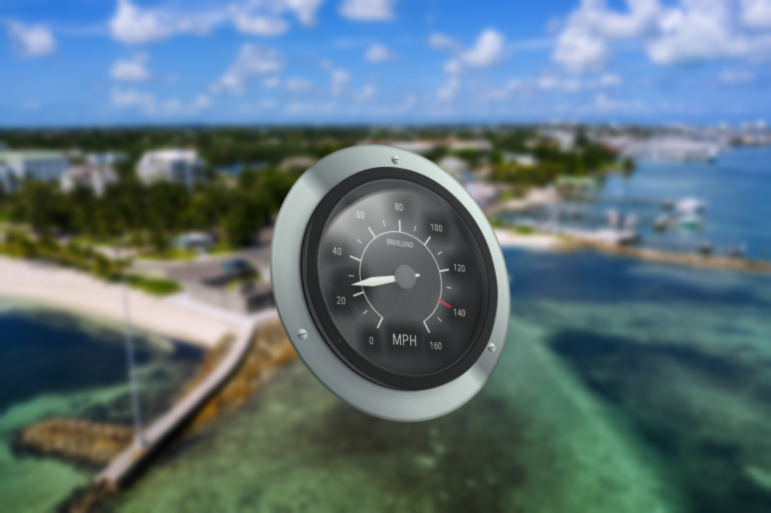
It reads 25 mph
